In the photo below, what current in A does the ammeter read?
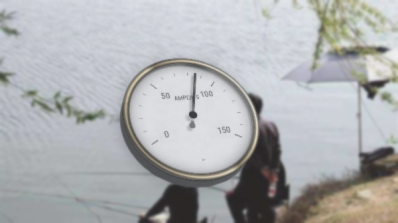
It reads 85 A
